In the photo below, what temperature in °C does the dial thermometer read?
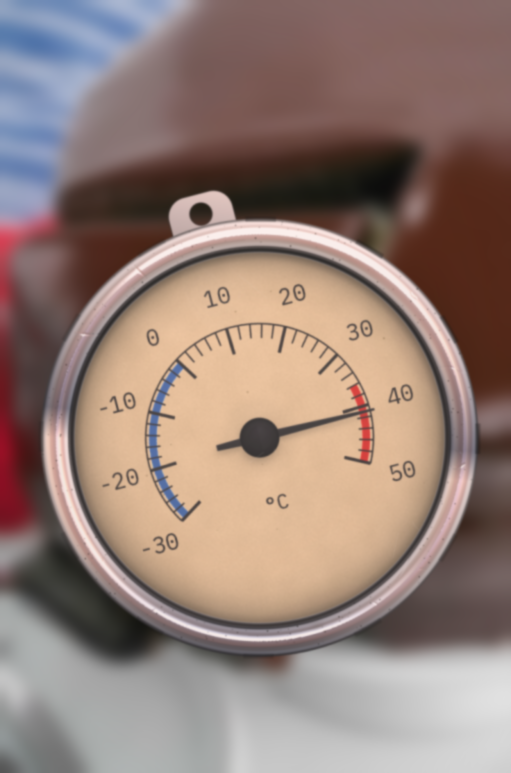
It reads 41 °C
